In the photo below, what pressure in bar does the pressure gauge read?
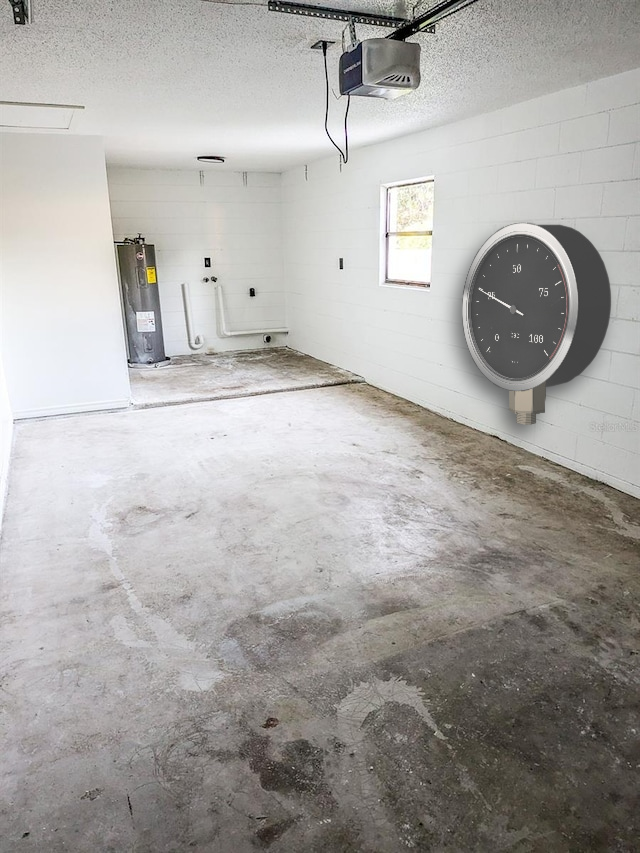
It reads 25 bar
